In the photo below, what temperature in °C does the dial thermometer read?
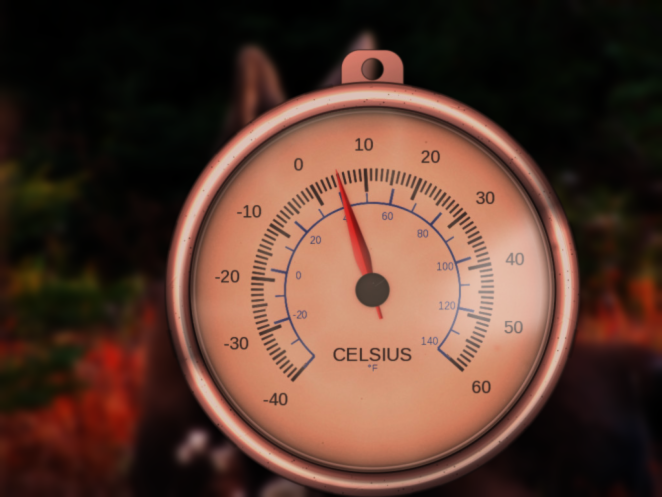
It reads 5 °C
